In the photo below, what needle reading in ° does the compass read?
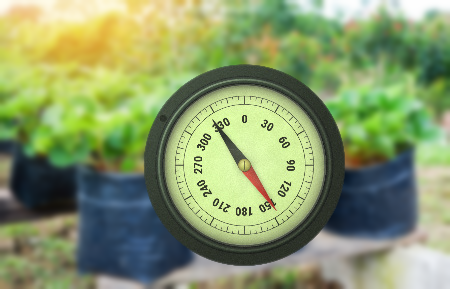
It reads 145 °
